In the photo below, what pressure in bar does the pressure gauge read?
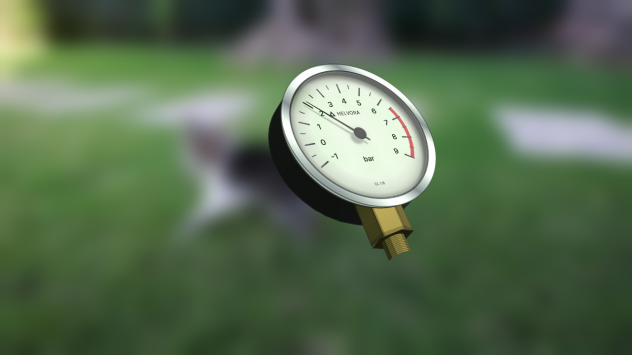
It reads 2 bar
